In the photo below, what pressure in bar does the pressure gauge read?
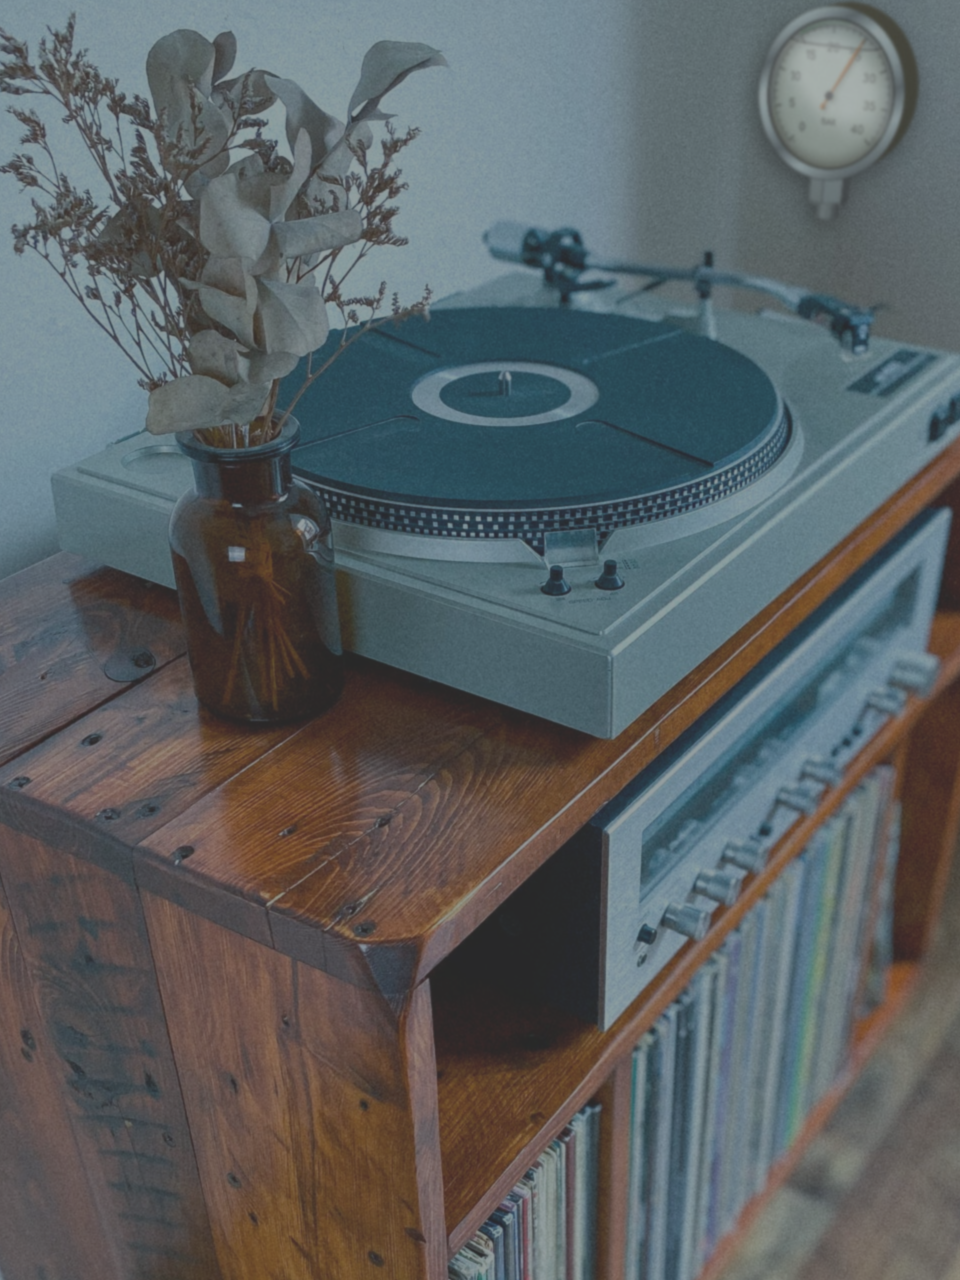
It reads 25 bar
